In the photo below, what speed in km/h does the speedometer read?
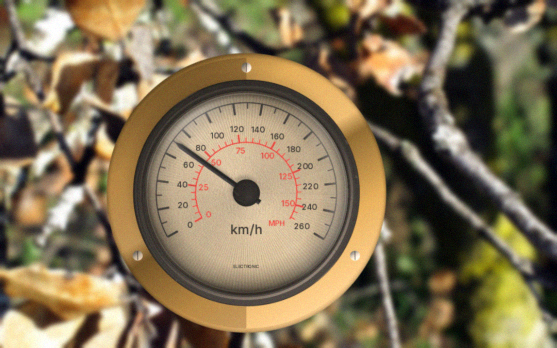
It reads 70 km/h
